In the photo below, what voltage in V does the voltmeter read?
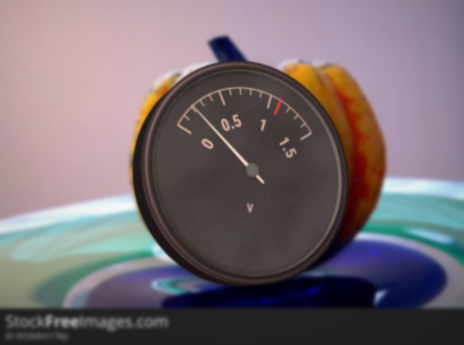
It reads 0.2 V
